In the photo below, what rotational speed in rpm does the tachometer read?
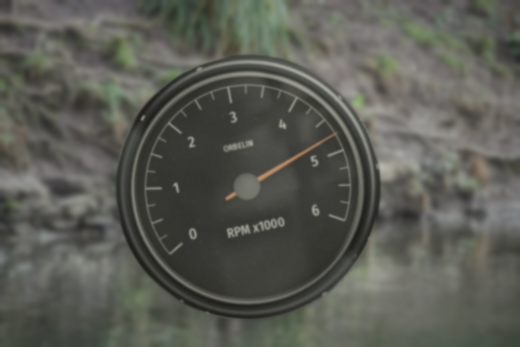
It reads 4750 rpm
